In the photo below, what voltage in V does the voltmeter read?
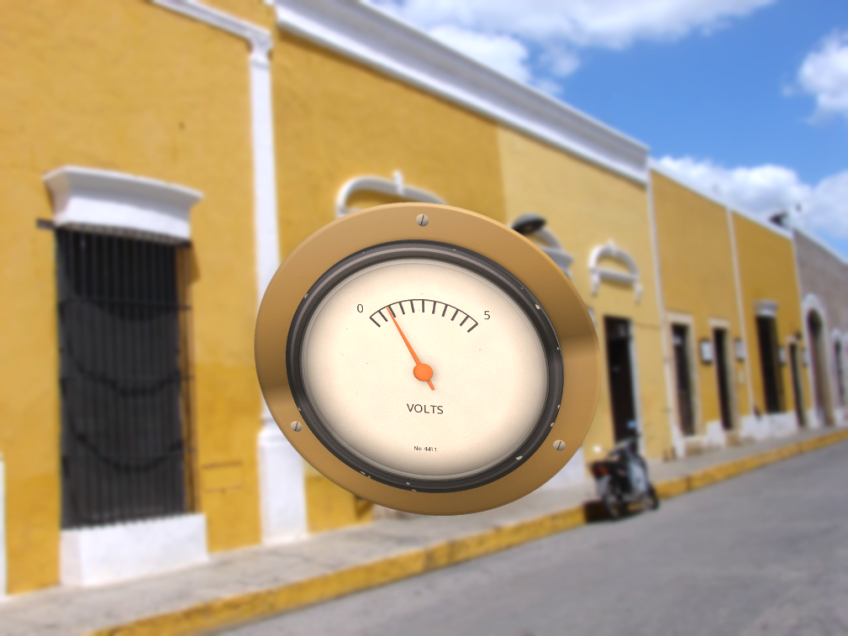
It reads 1 V
